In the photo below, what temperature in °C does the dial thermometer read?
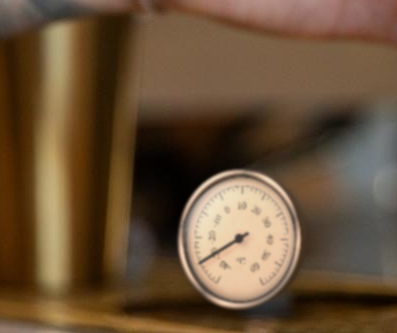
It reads -30 °C
